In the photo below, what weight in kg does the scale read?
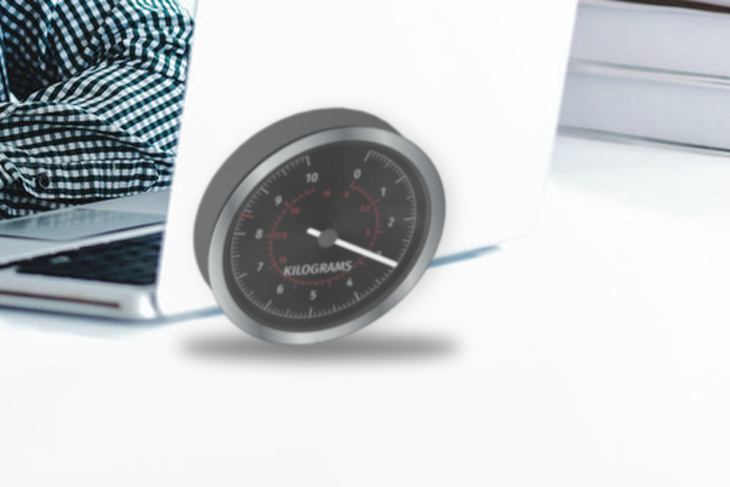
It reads 3 kg
